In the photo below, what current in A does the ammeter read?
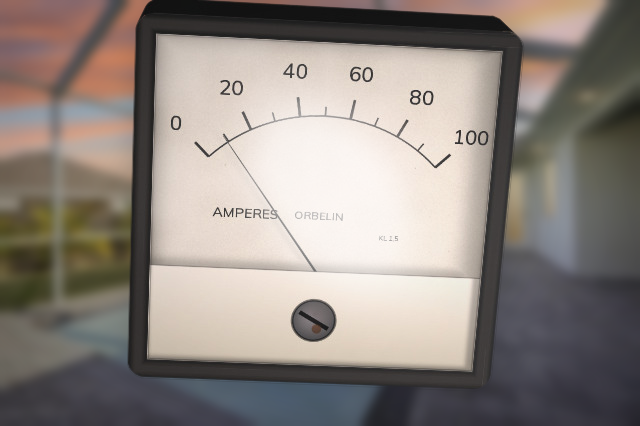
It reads 10 A
